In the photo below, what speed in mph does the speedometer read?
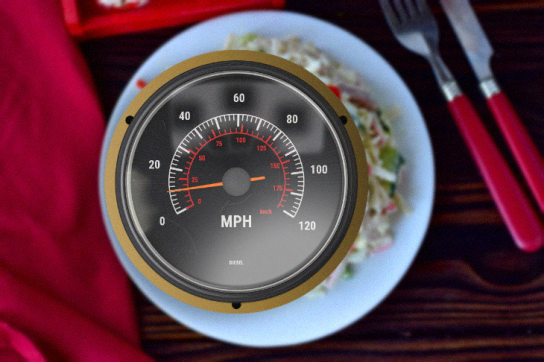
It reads 10 mph
